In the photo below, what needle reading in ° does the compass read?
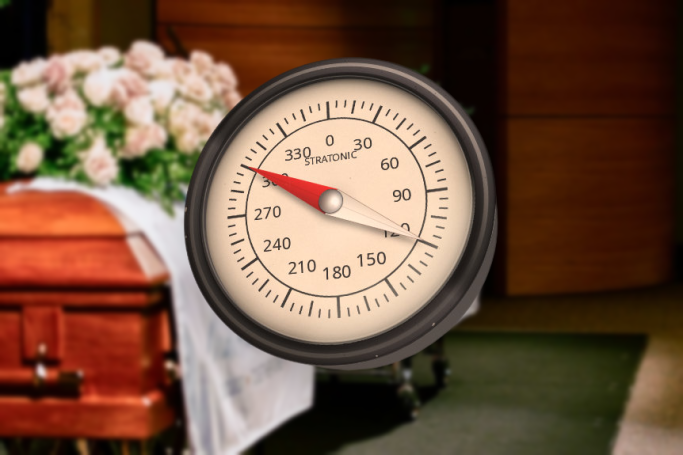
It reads 300 °
